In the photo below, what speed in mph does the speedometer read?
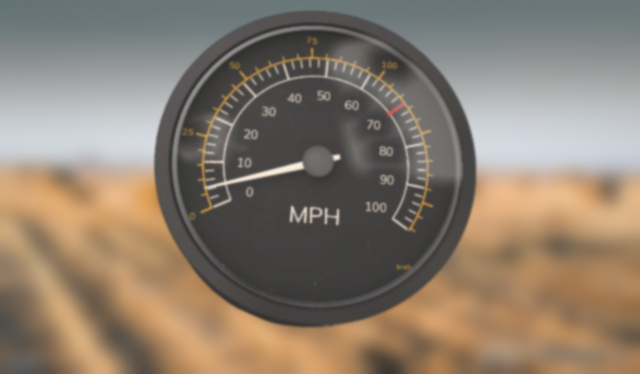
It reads 4 mph
